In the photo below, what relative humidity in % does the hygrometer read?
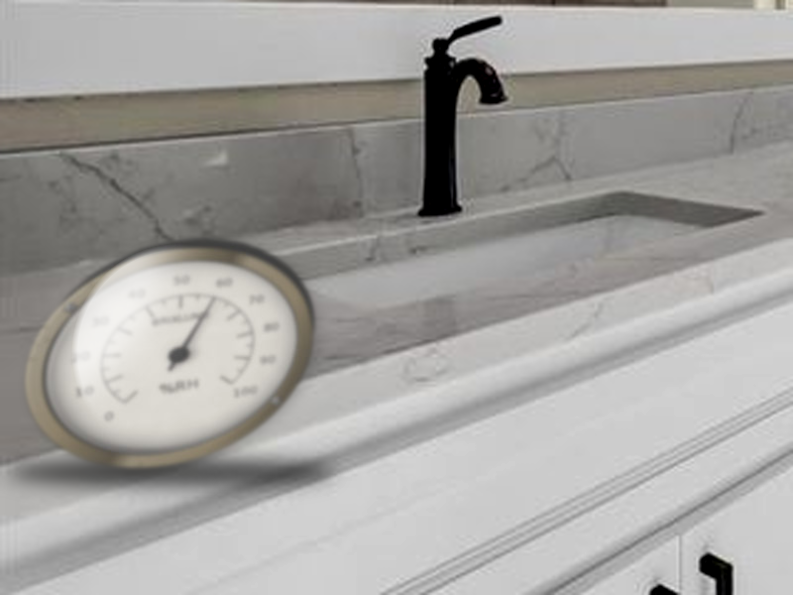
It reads 60 %
